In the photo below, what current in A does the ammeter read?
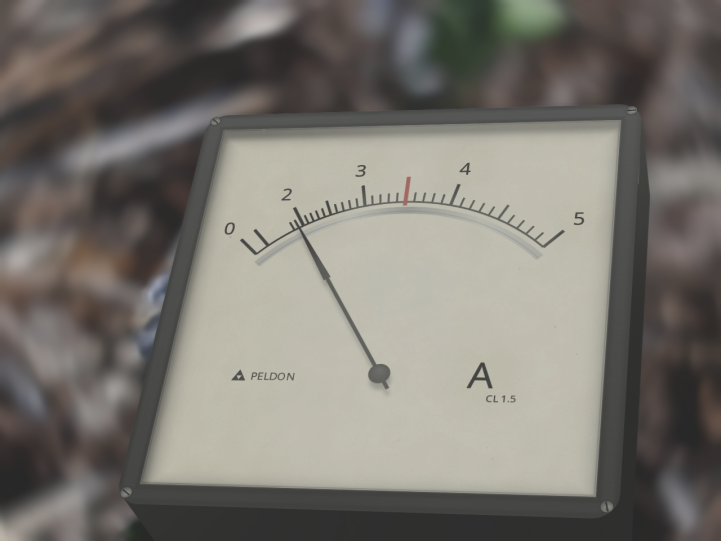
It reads 1.9 A
